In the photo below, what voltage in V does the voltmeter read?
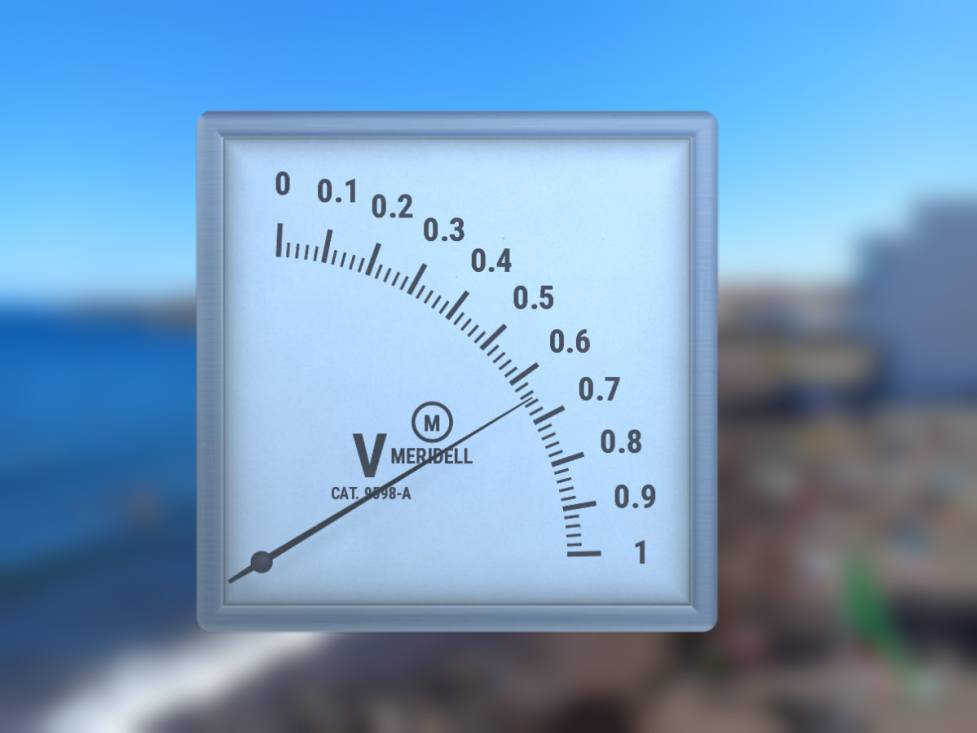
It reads 0.65 V
